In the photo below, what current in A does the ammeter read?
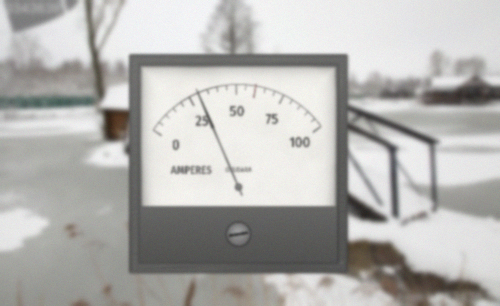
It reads 30 A
